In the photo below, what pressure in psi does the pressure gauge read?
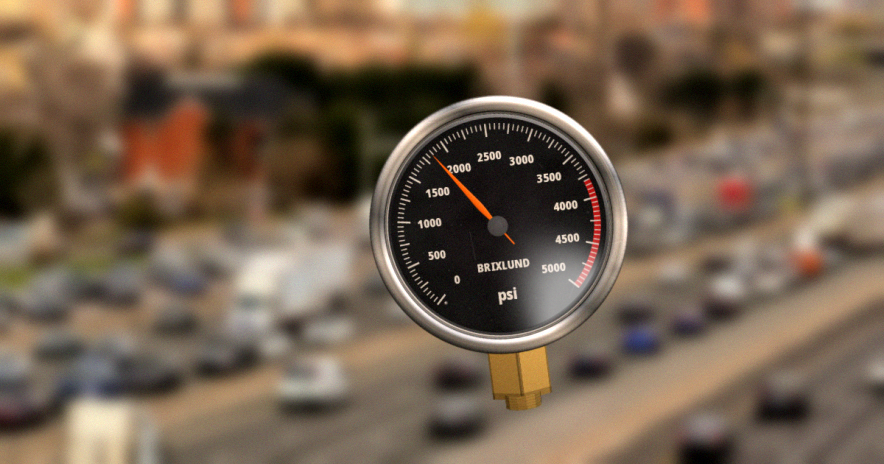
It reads 1850 psi
